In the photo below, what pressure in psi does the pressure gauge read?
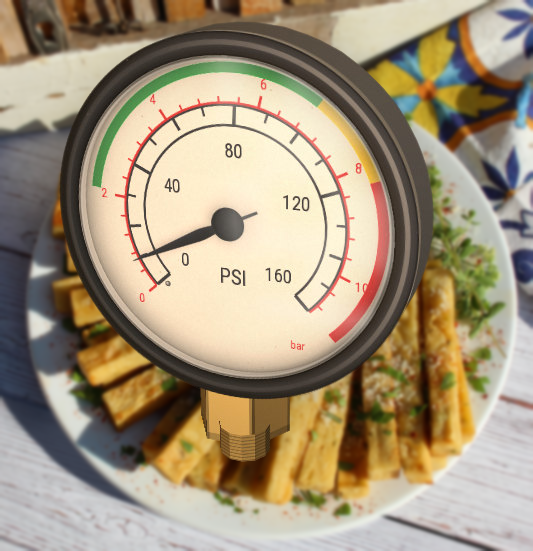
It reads 10 psi
